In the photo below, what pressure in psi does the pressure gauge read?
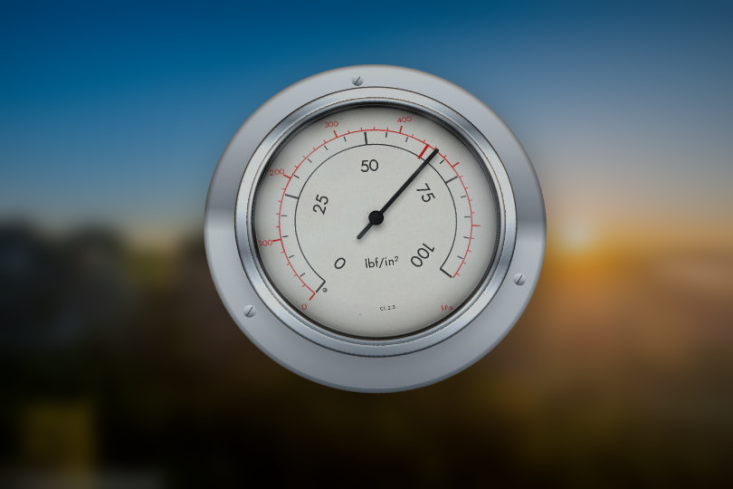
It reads 67.5 psi
